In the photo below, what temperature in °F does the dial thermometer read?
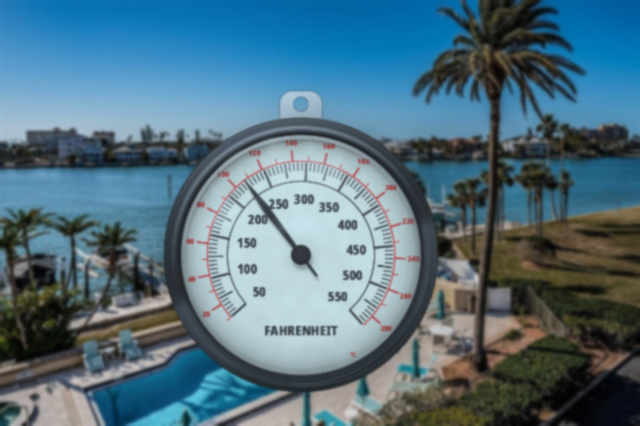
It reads 225 °F
